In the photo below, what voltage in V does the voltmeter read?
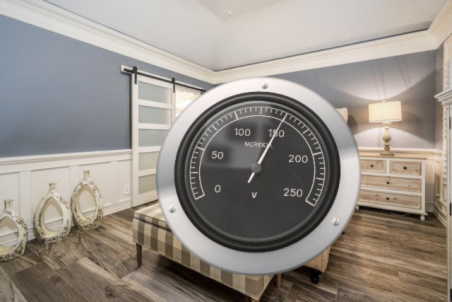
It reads 150 V
